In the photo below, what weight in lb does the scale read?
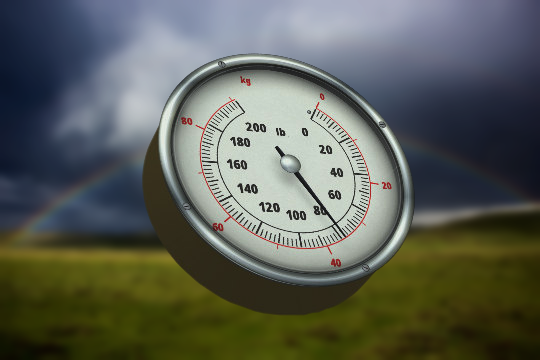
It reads 80 lb
